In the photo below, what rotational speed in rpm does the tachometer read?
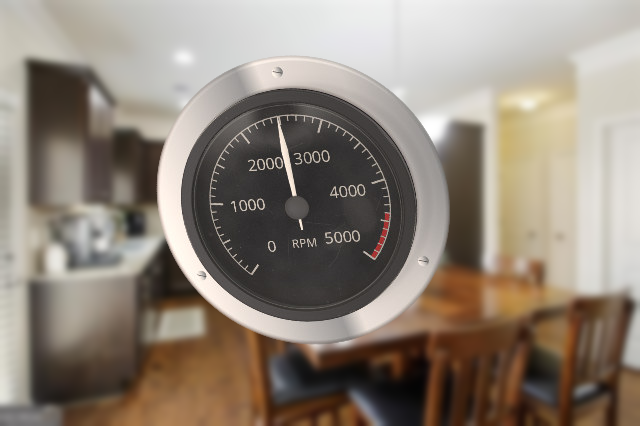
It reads 2500 rpm
